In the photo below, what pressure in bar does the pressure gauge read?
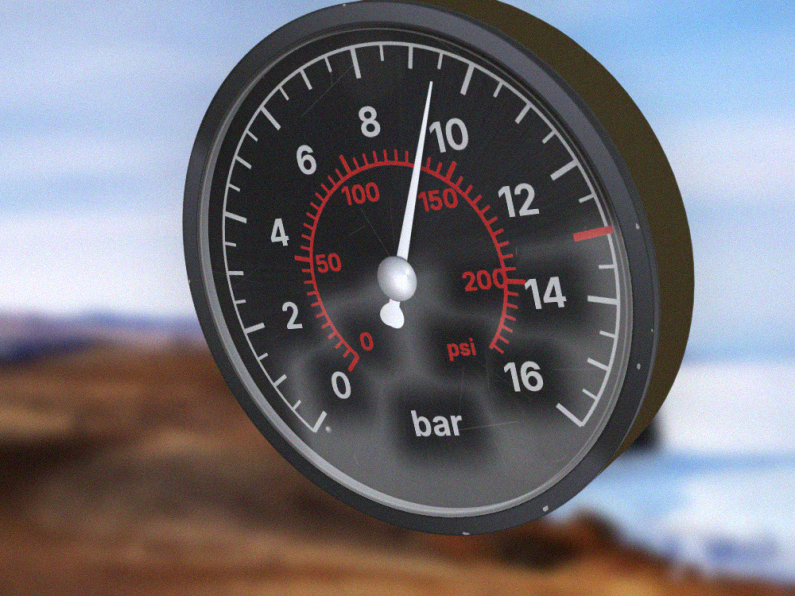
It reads 9.5 bar
